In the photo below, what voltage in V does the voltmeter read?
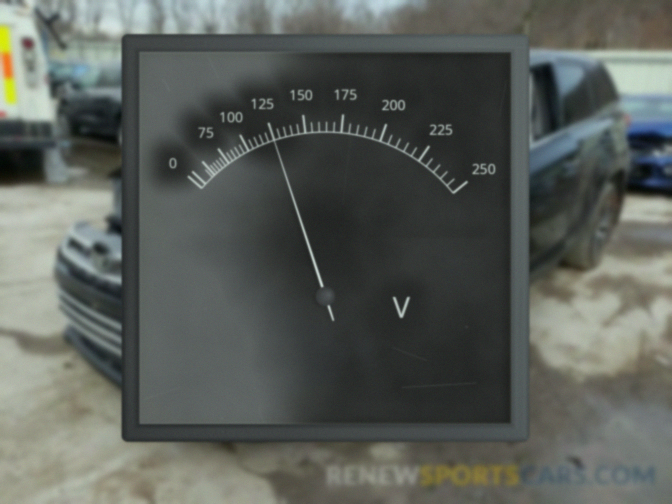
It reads 125 V
